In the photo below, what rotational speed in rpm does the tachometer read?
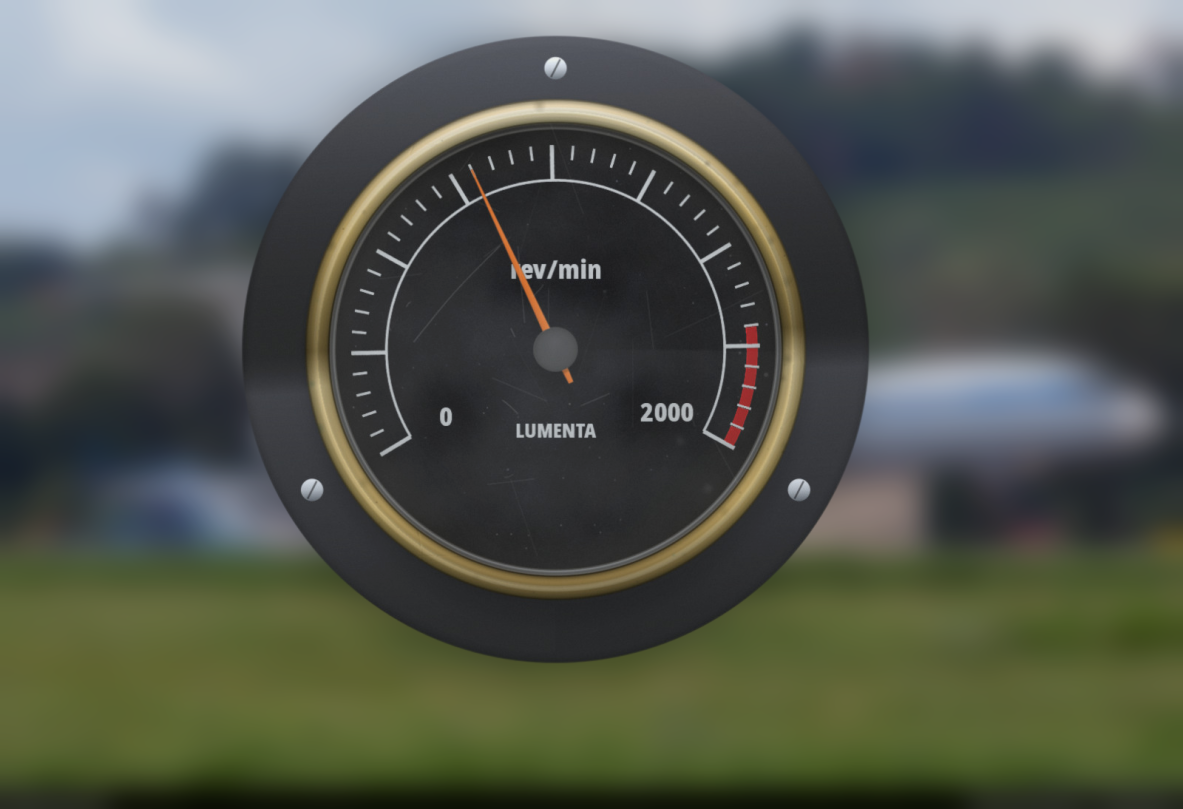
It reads 800 rpm
